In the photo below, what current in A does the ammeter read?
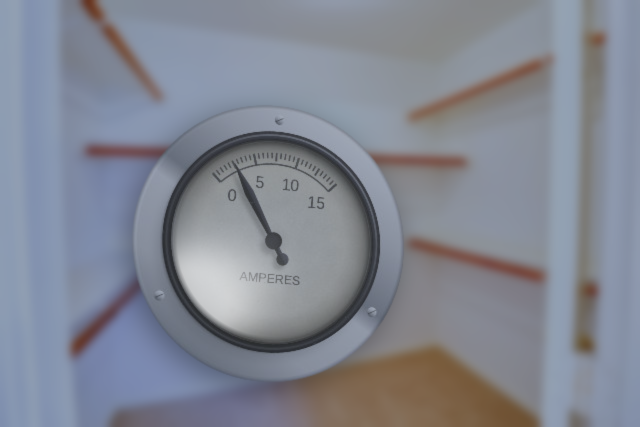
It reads 2.5 A
